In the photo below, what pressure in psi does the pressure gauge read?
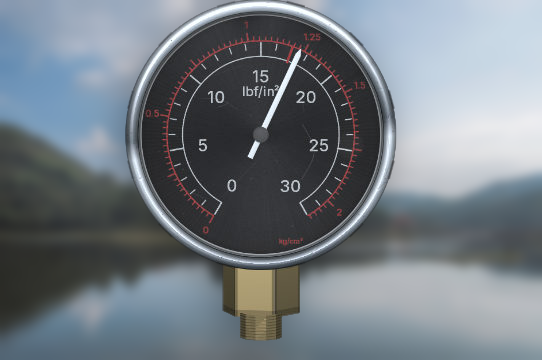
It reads 17.5 psi
